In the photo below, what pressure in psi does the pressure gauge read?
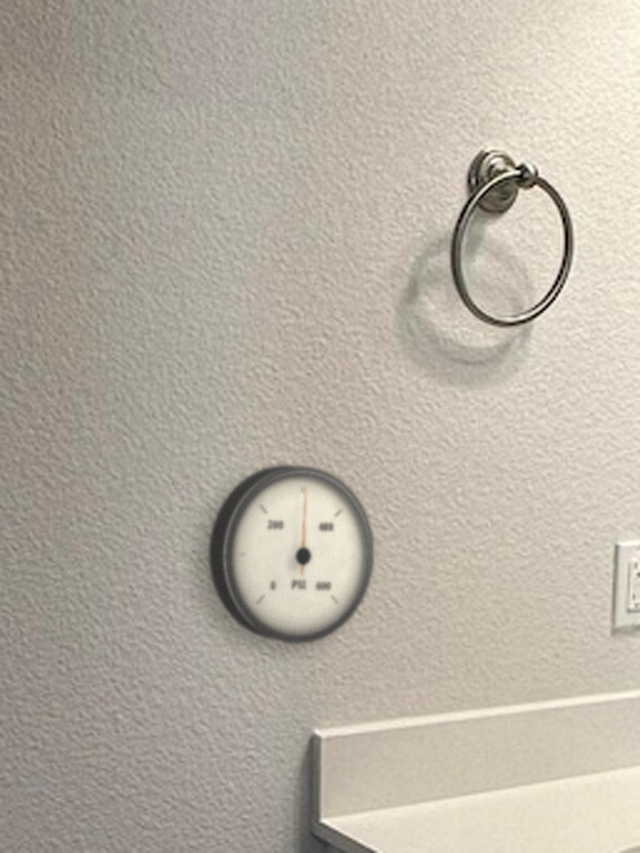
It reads 300 psi
